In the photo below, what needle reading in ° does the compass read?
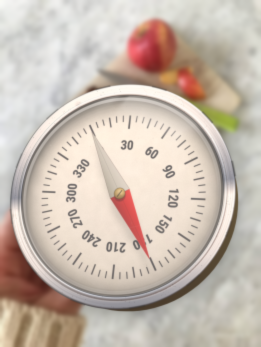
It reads 180 °
